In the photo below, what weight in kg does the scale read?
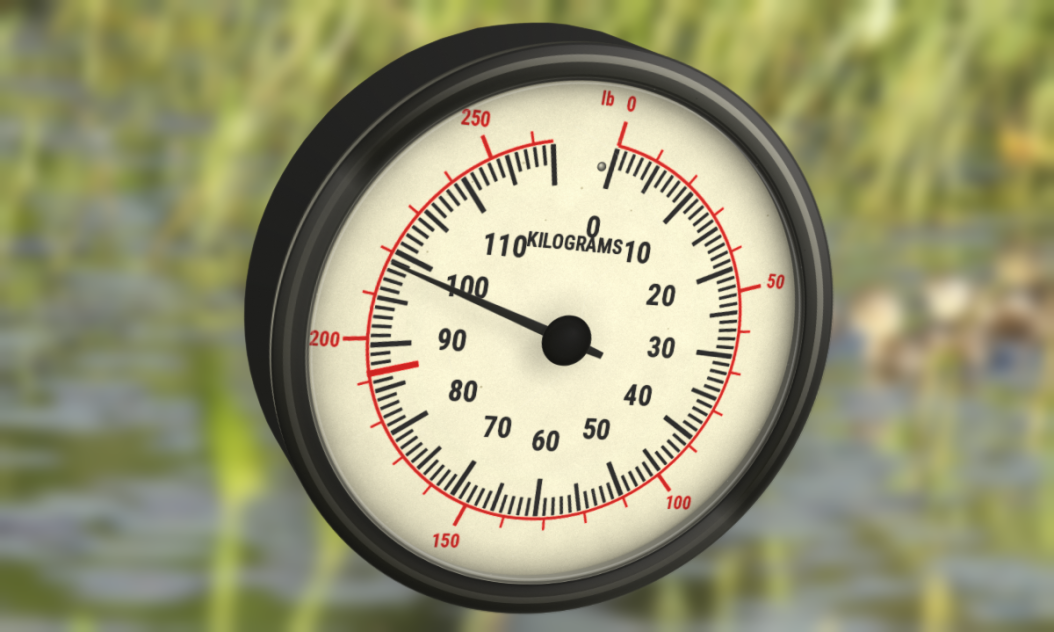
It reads 99 kg
